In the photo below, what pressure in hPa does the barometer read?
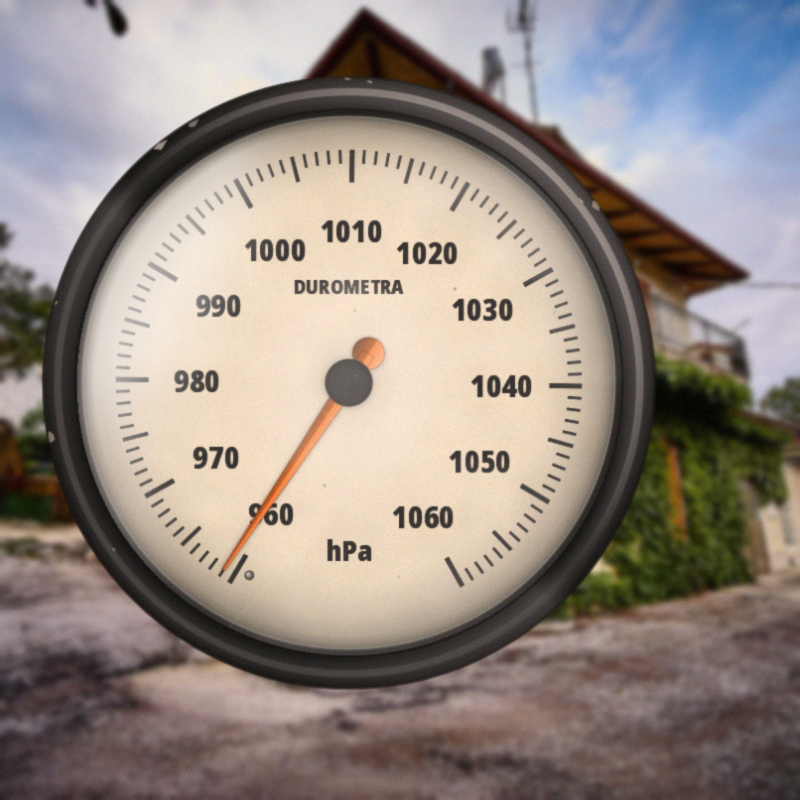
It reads 961 hPa
